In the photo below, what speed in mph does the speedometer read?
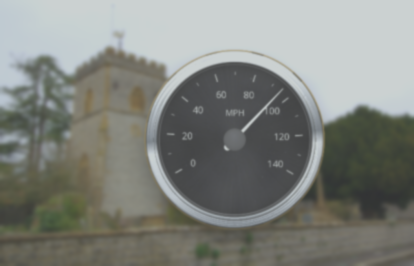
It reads 95 mph
